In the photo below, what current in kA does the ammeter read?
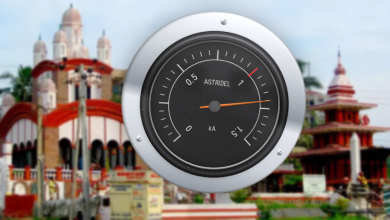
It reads 1.2 kA
